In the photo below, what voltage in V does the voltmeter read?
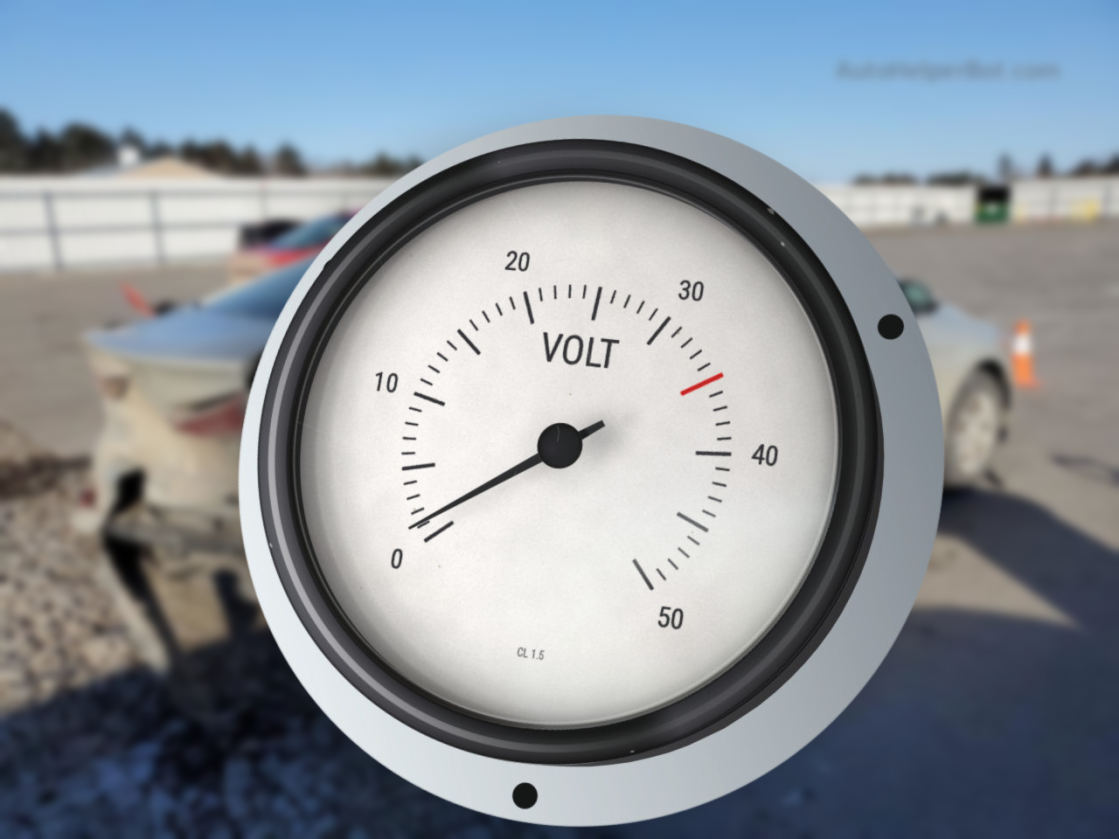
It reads 1 V
